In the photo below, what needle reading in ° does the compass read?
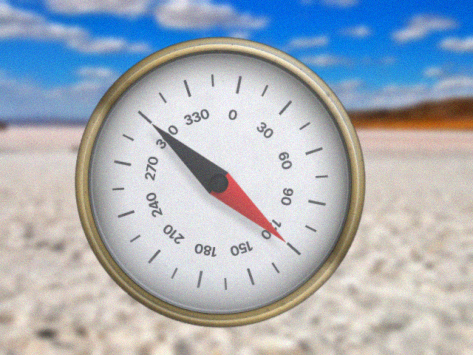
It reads 120 °
